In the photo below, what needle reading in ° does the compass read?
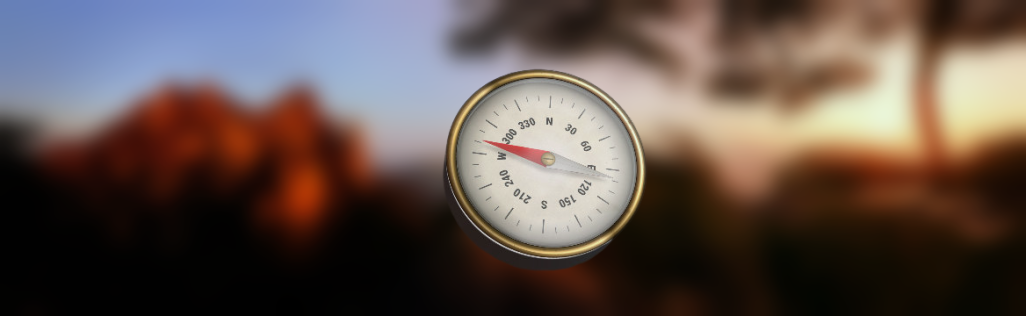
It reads 280 °
